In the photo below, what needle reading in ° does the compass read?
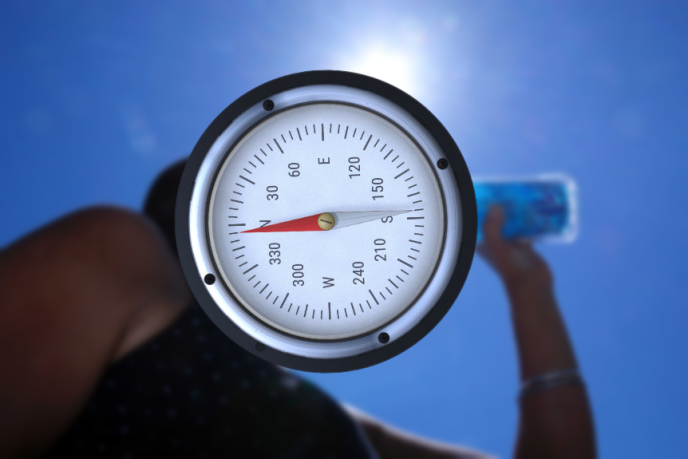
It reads 355 °
